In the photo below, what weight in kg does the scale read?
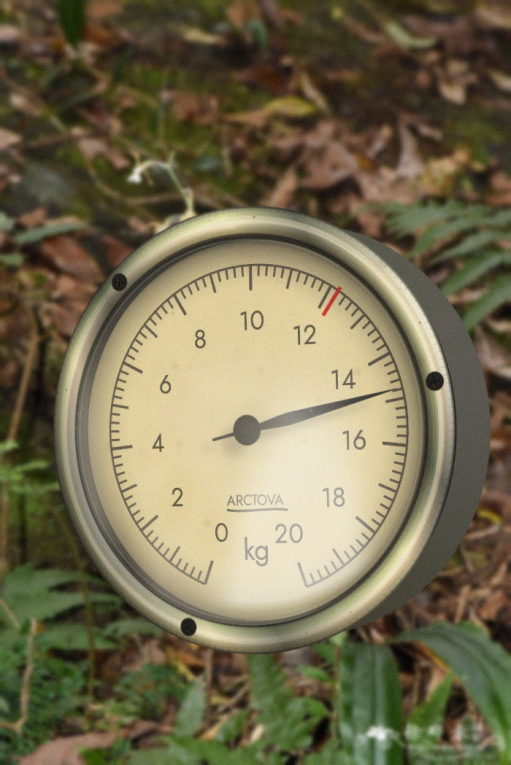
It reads 14.8 kg
